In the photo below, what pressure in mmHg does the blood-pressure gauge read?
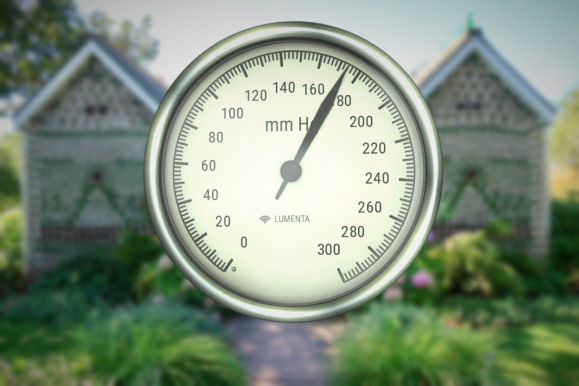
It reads 174 mmHg
